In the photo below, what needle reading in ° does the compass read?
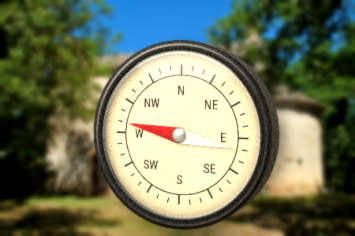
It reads 280 °
